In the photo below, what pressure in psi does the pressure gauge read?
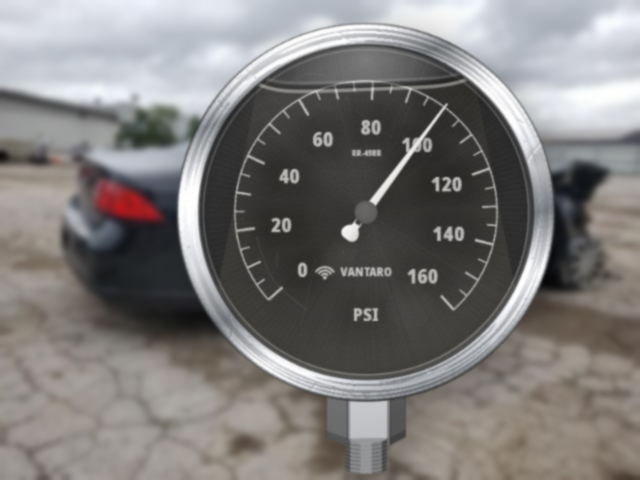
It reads 100 psi
